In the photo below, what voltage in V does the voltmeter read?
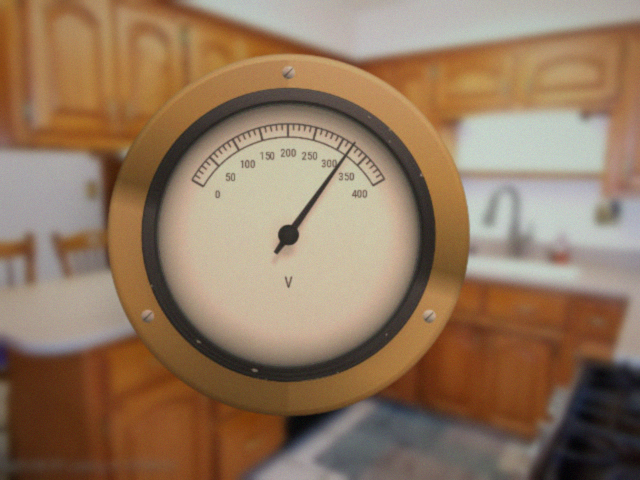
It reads 320 V
